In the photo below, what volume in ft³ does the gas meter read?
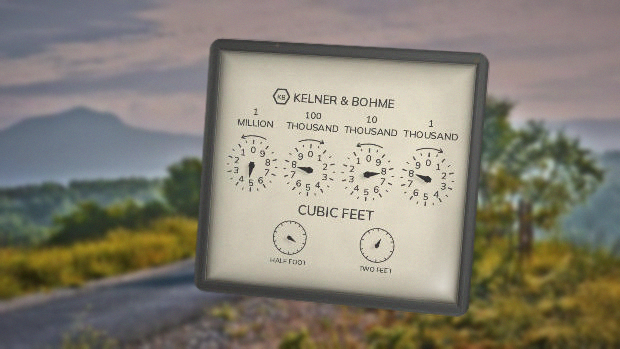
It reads 477800 ft³
